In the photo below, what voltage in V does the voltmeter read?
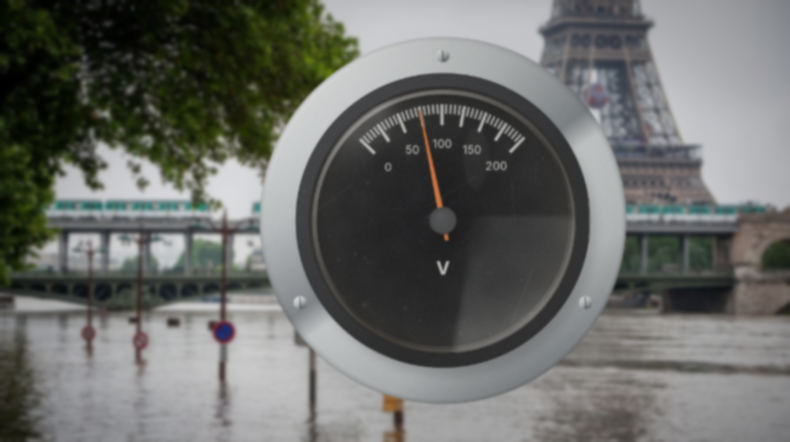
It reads 75 V
